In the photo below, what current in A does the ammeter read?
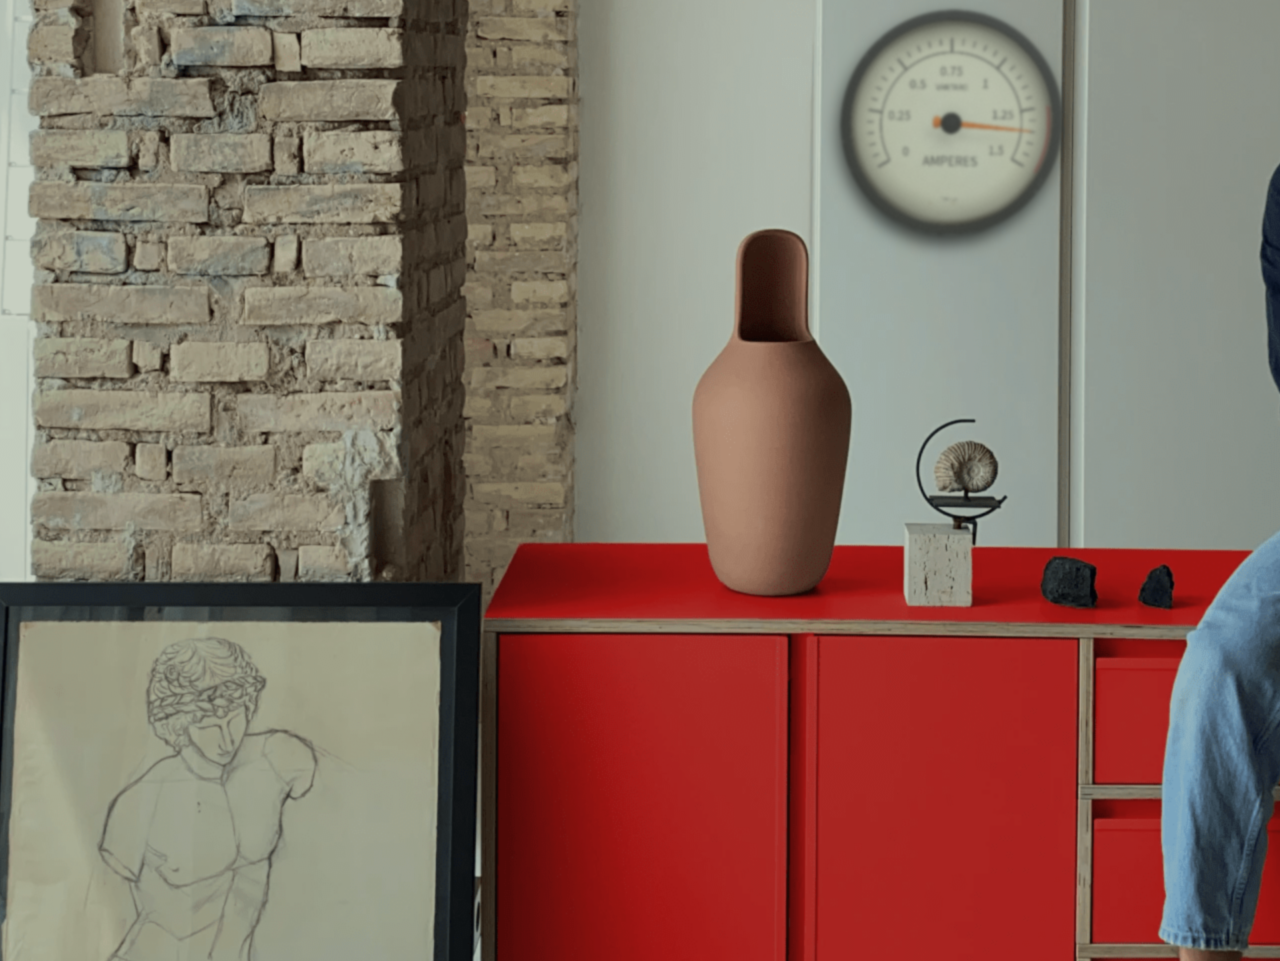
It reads 1.35 A
